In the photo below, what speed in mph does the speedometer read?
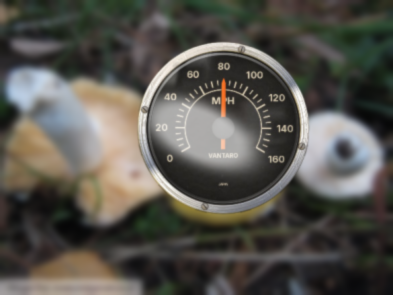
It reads 80 mph
